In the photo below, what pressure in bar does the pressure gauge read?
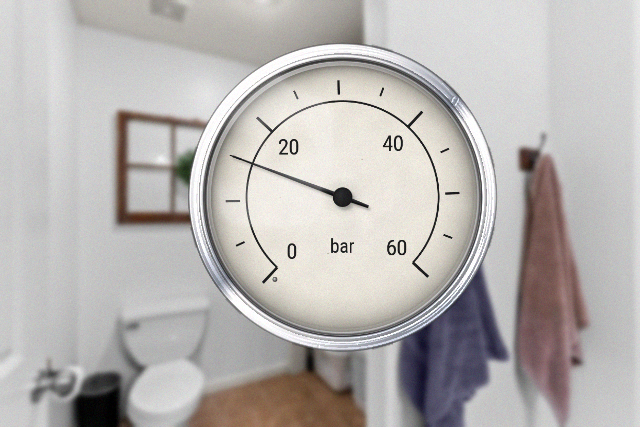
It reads 15 bar
